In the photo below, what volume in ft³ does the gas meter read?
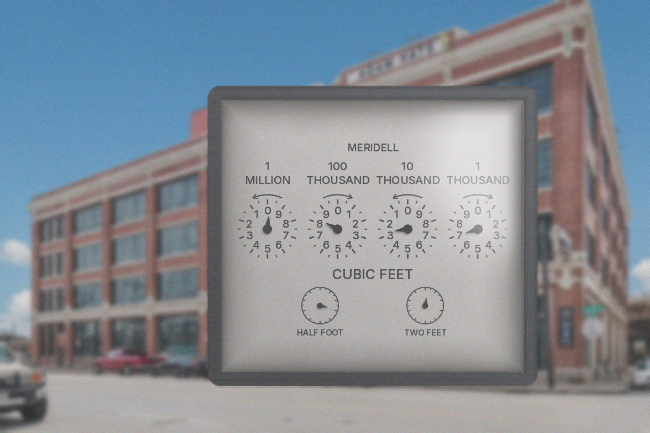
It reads 982700 ft³
